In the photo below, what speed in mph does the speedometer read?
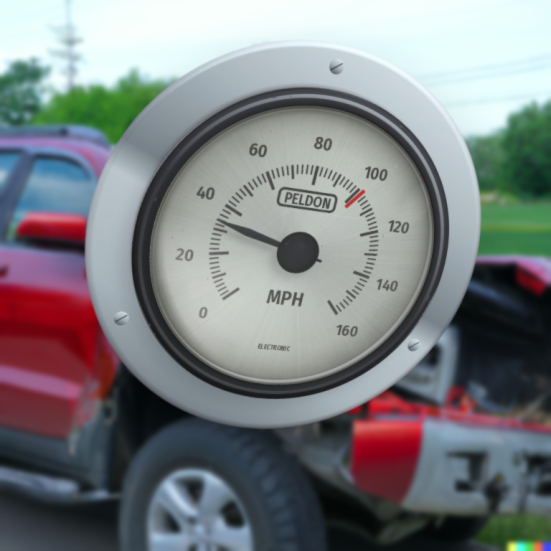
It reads 34 mph
